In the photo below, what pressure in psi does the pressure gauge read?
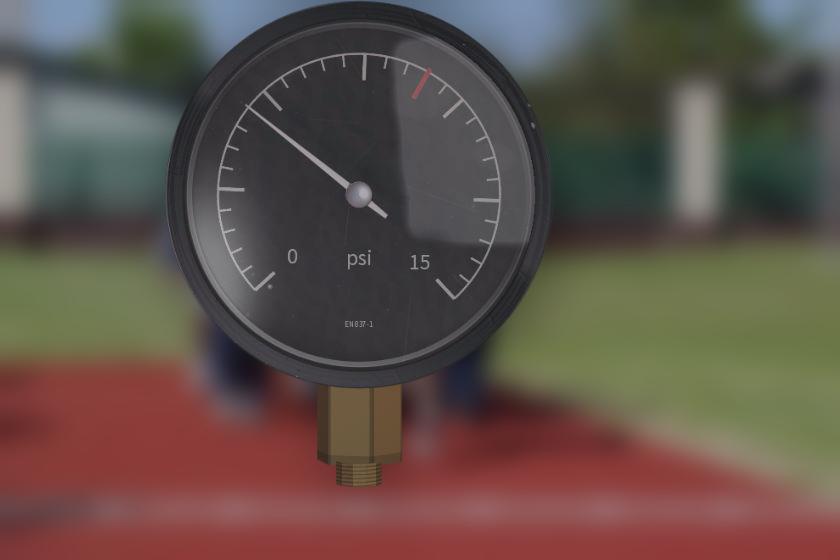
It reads 4.5 psi
